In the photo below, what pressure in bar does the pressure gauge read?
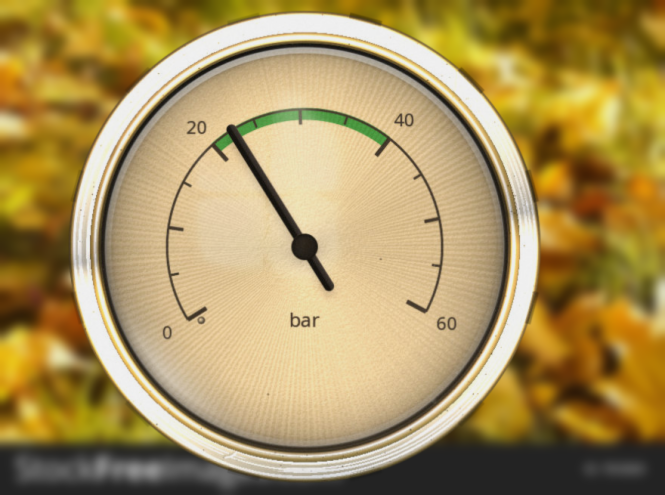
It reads 22.5 bar
